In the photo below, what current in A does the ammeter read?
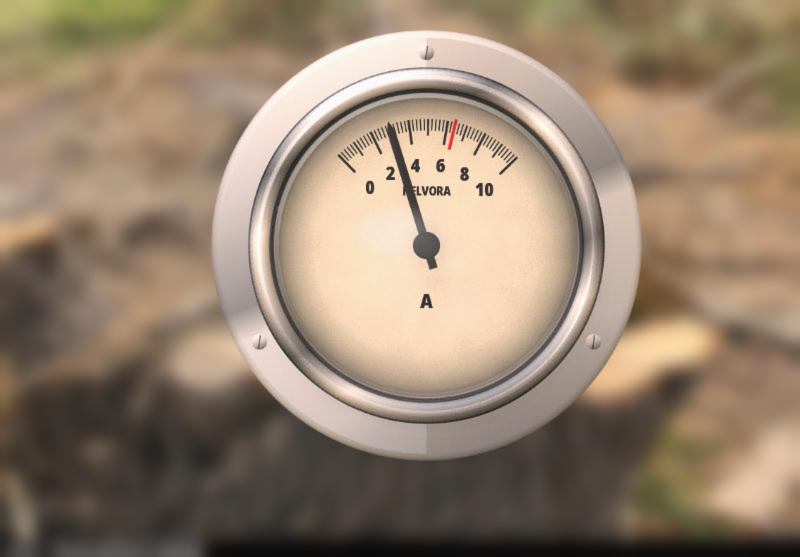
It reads 3 A
